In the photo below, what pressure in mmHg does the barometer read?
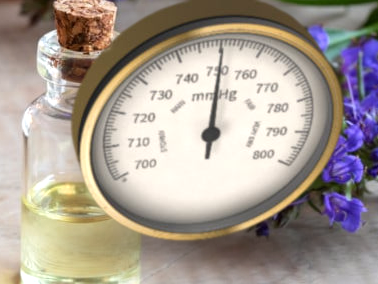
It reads 750 mmHg
